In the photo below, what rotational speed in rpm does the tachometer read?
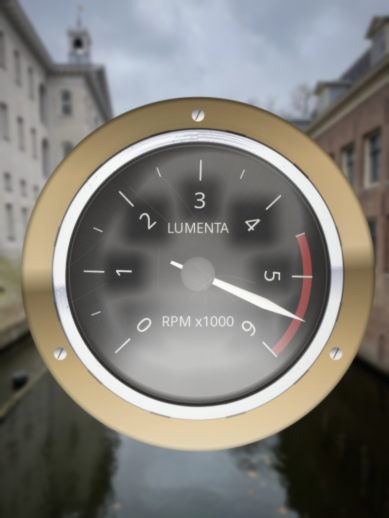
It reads 5500 rpm
